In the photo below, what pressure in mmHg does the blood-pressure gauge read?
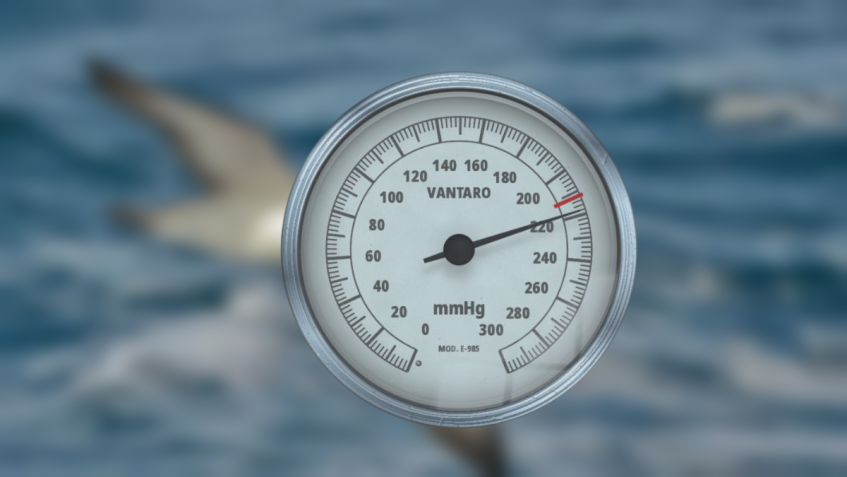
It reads 218 mmHg
